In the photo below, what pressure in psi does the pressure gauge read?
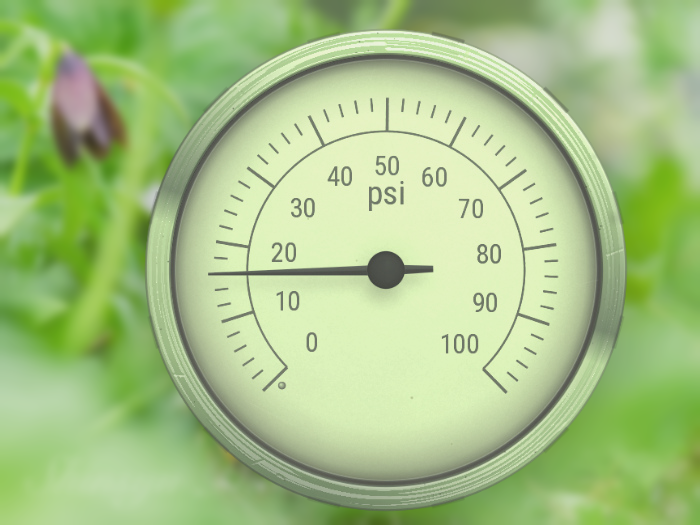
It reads 16 psi
